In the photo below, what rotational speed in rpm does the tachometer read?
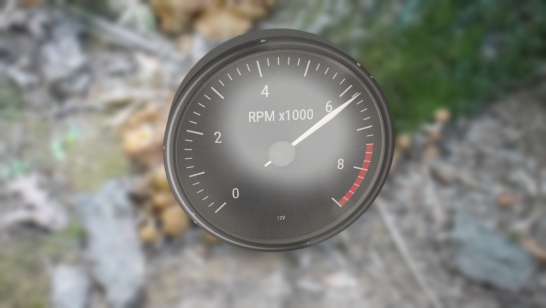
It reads 6200 rpm
